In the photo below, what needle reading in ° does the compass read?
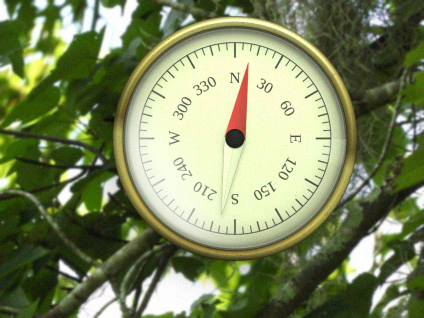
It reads 10 °
